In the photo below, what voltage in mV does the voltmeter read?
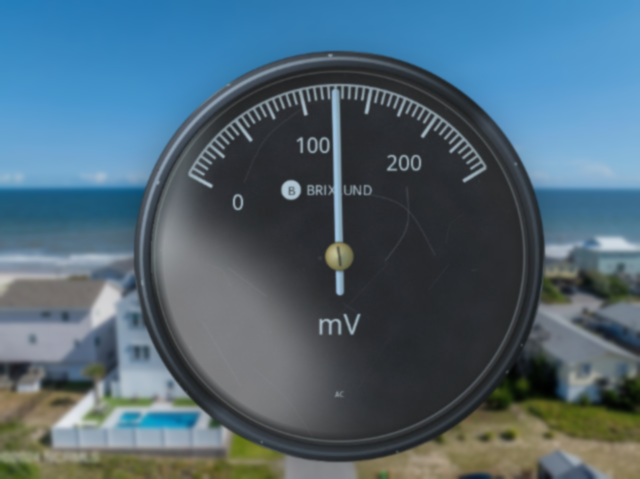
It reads 125 mV
